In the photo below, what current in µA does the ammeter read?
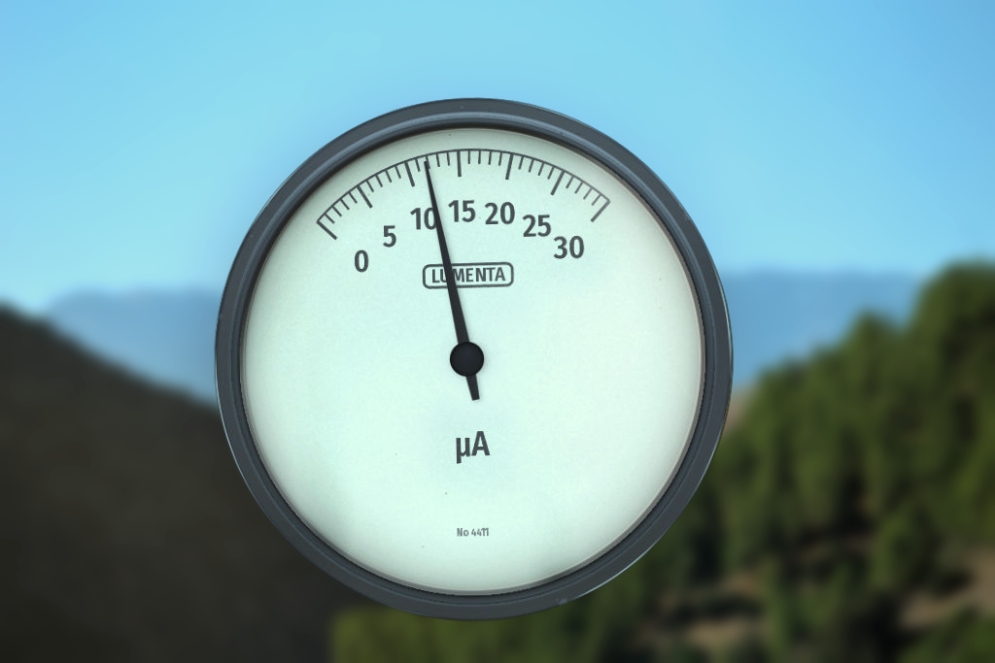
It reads 12 µA
